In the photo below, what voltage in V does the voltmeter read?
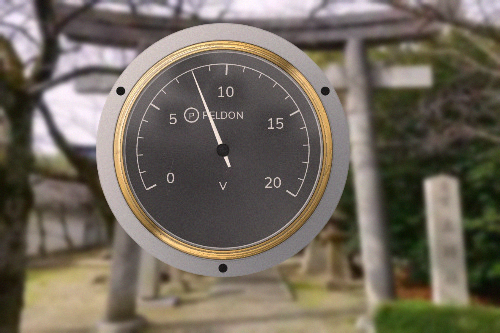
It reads 8 V
